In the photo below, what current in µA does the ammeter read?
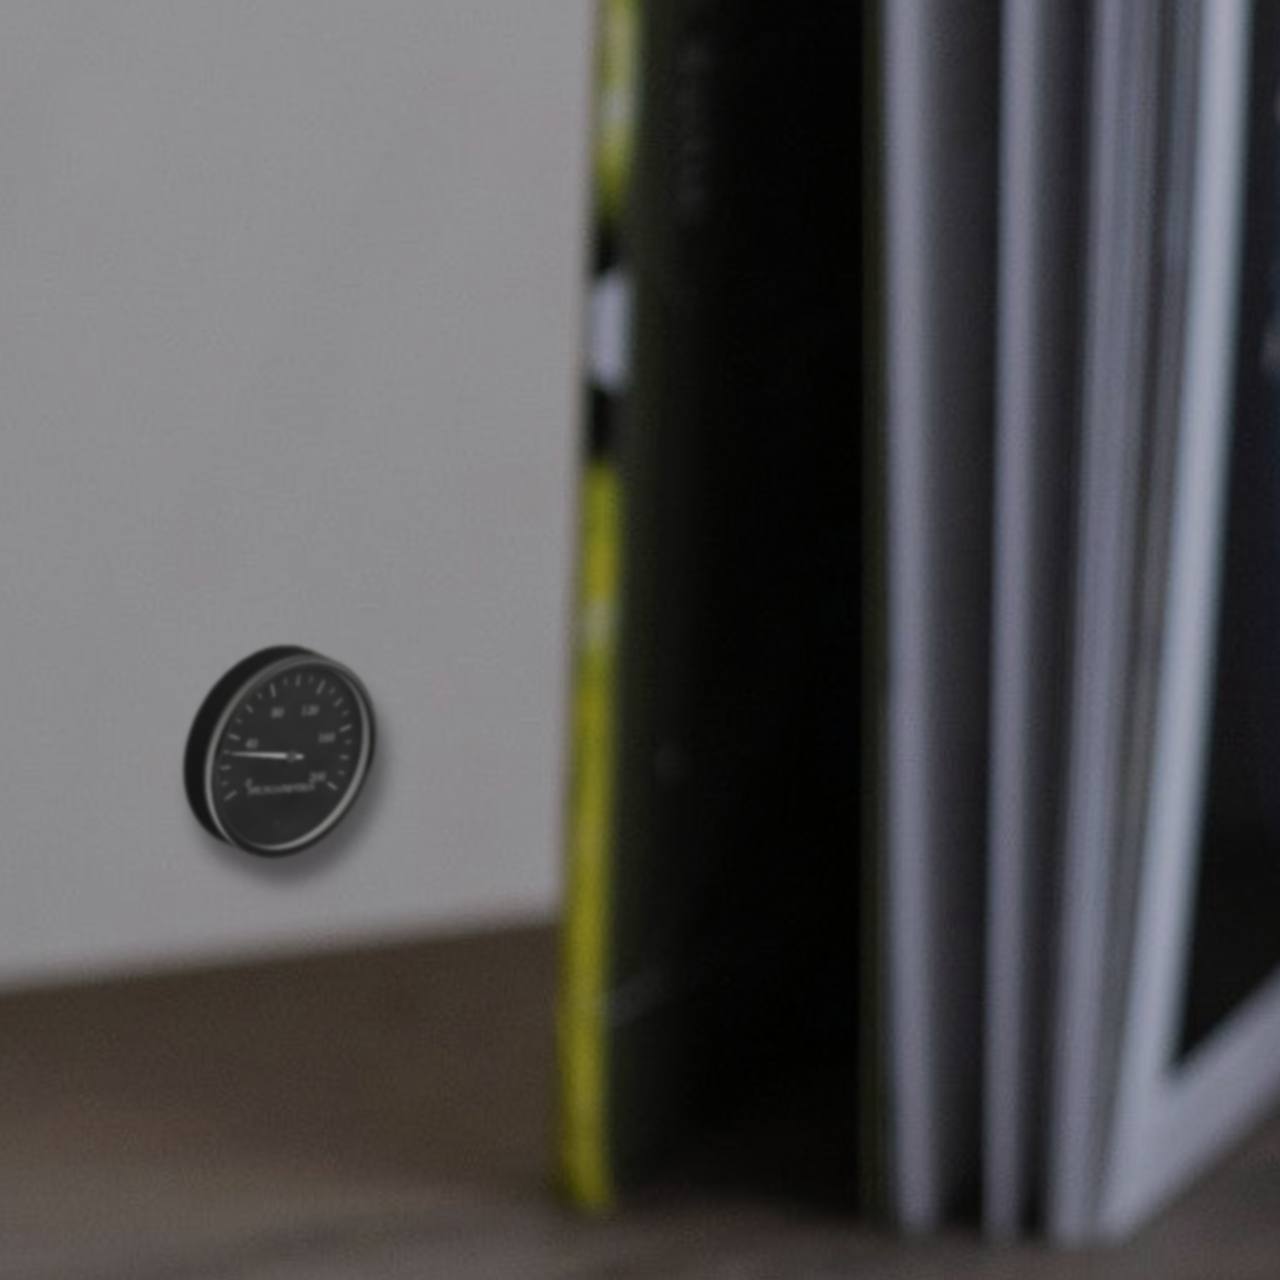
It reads 30 µA
